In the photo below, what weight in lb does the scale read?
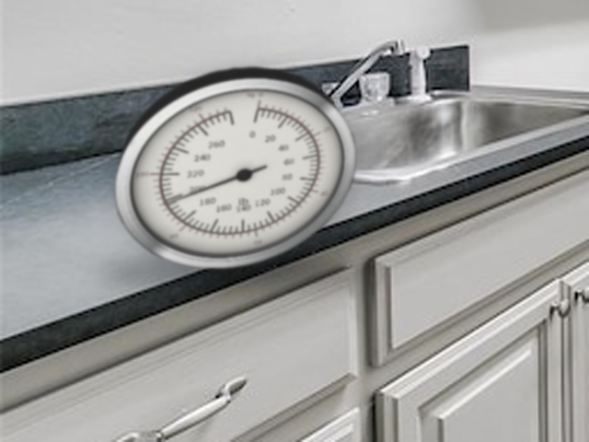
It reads 200 lb
